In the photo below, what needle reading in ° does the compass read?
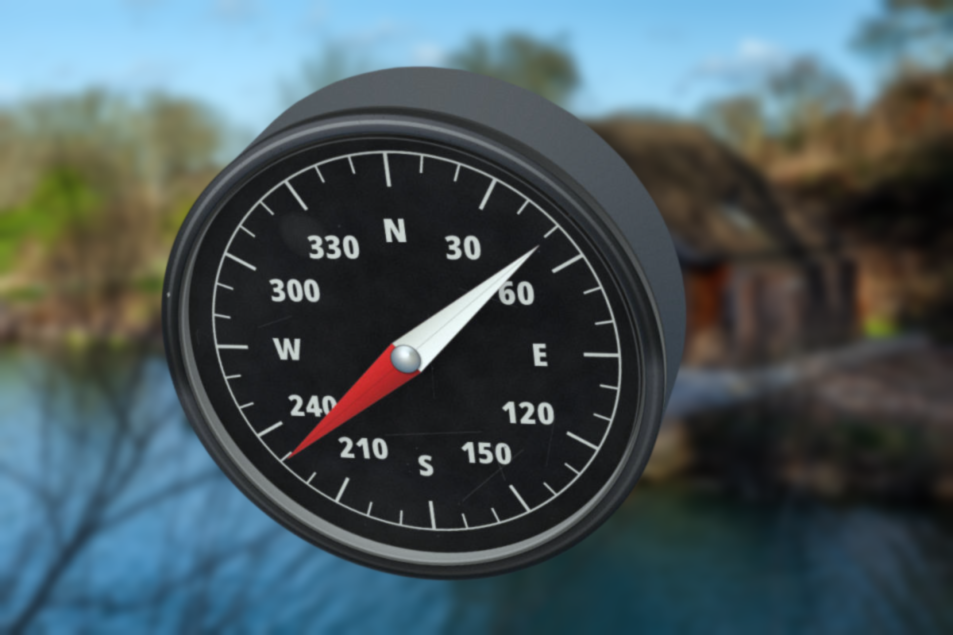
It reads 230 °
